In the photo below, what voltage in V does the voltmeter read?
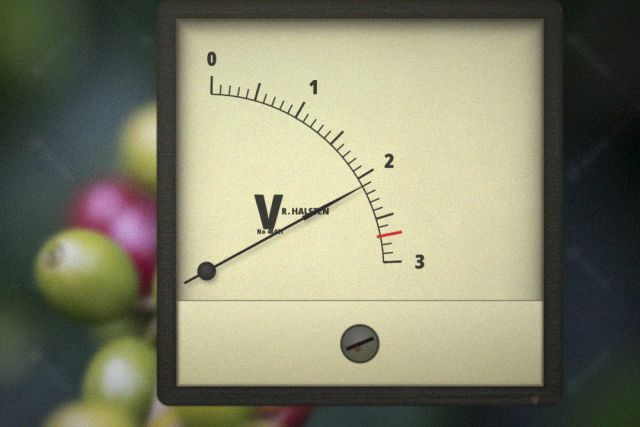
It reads 2.1 V
